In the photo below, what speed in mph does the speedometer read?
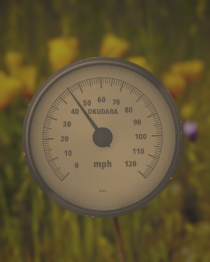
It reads 45 mph
